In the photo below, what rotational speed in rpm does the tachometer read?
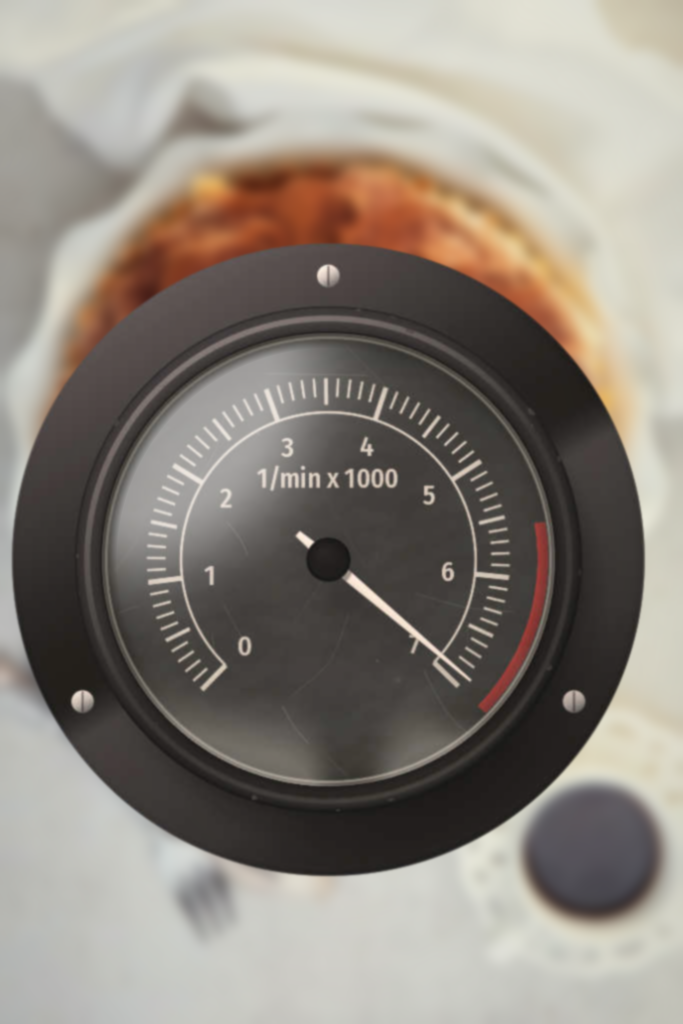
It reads 6900 rpm
